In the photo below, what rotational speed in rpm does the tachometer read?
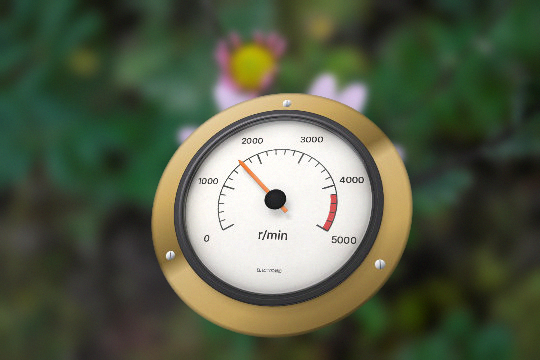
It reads 1600 rpm
